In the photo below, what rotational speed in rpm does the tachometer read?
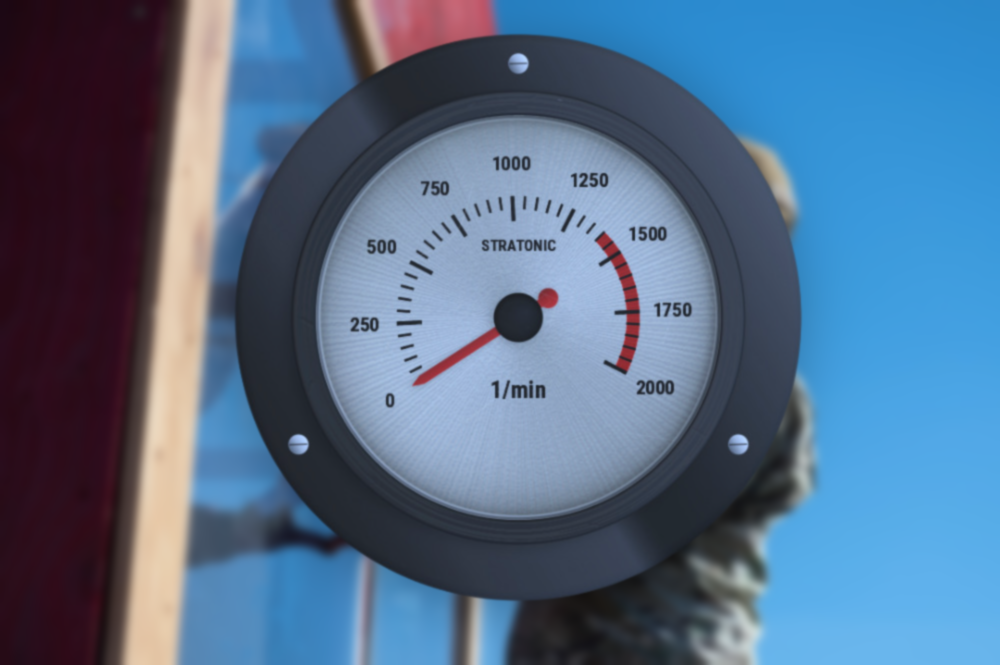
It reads 0 rpm
